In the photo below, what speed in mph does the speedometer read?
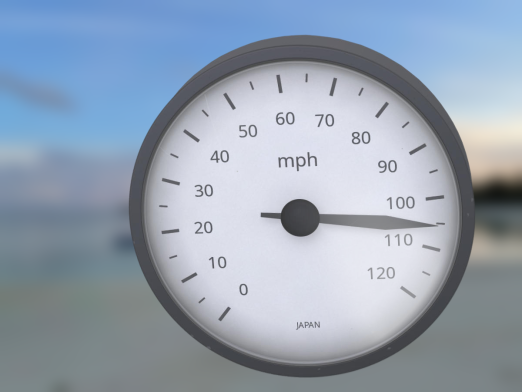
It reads 105 mph
